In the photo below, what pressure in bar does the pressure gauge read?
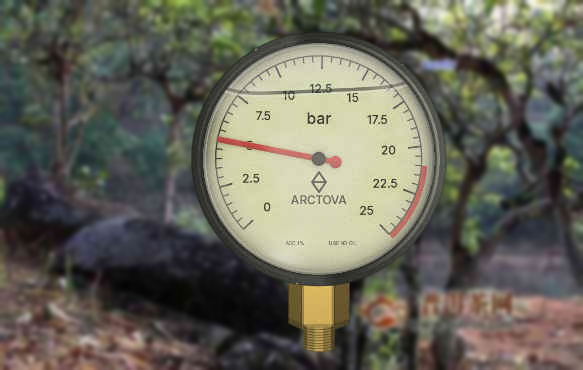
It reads 5 bar
